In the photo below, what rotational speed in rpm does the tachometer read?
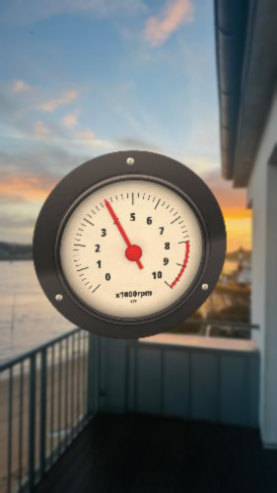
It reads 4000 rpm
